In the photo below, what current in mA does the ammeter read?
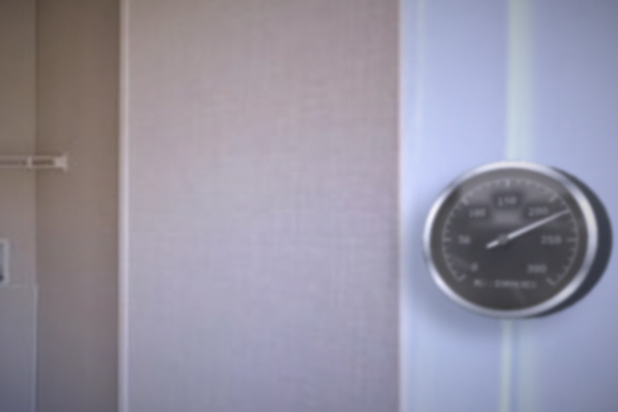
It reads 220 mA
